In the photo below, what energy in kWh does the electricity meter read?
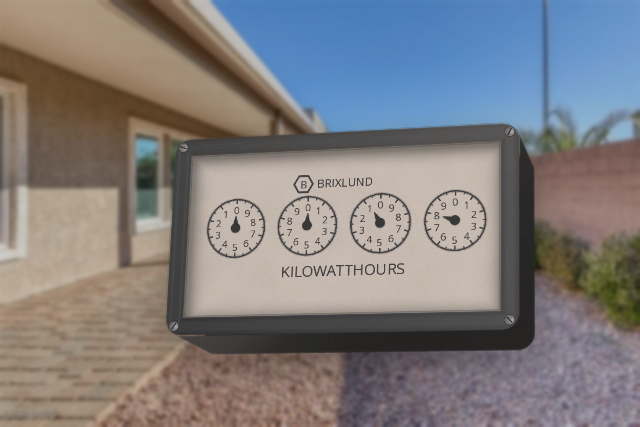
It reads 8 kWh
